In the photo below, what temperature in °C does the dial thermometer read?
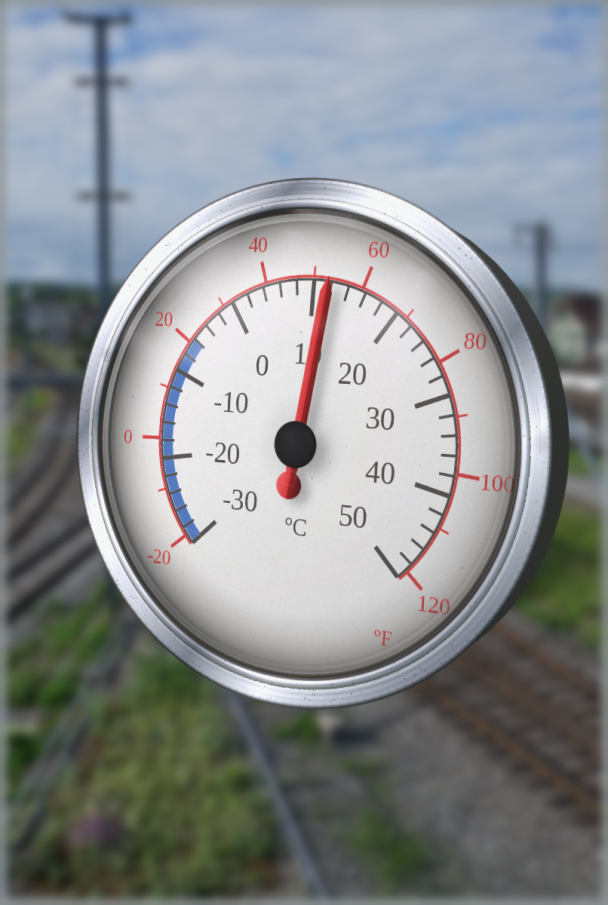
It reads 12 °C
